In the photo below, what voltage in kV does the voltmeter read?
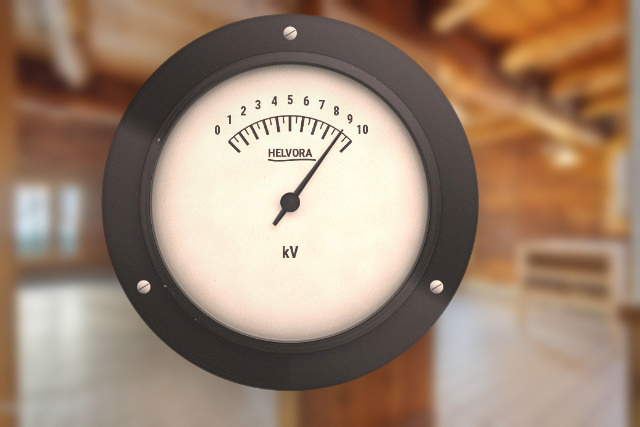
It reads 9 kV
